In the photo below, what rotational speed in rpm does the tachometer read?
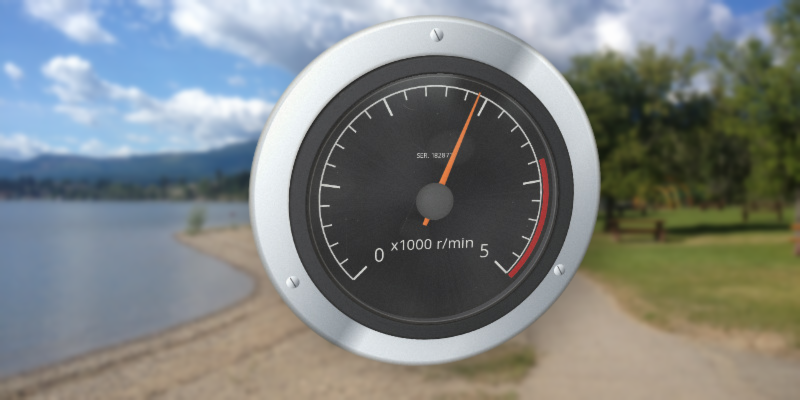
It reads 2900 rpm
